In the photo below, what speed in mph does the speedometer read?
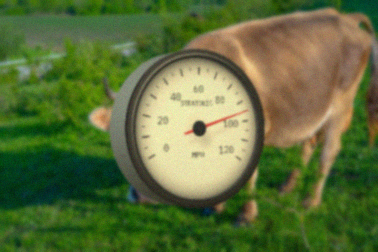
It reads 95 mph
